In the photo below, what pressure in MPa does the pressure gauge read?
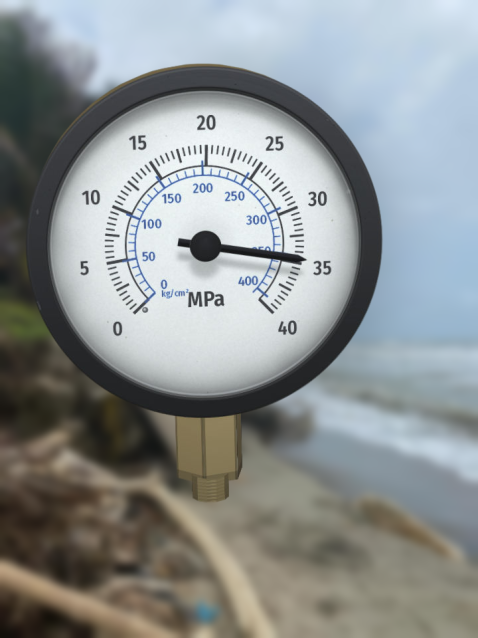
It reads 34.5 MPa
